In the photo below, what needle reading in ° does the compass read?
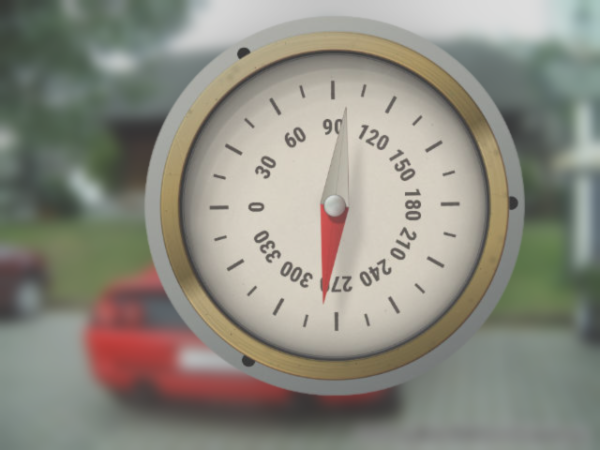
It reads 277.5 °
